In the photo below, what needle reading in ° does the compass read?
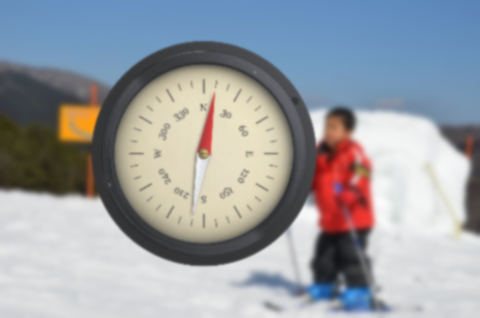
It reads 10 °
